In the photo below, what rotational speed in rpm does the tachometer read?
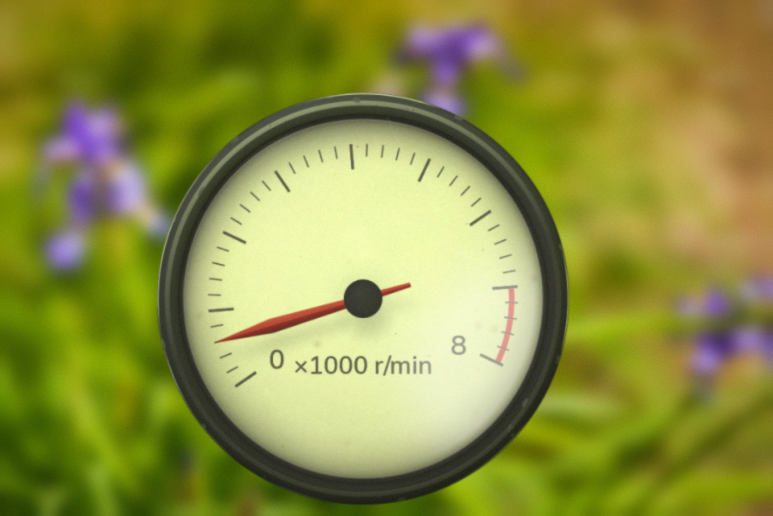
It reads 600 rpm
